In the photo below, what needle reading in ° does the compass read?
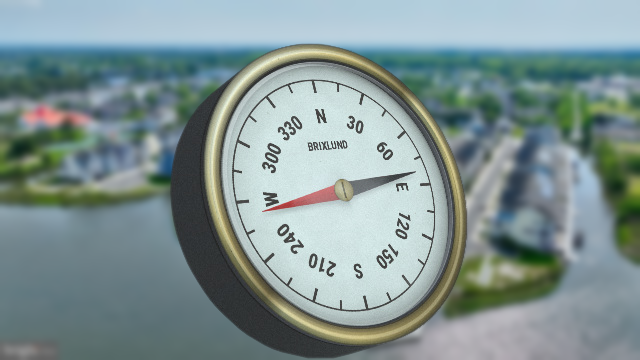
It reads 262.5 °
